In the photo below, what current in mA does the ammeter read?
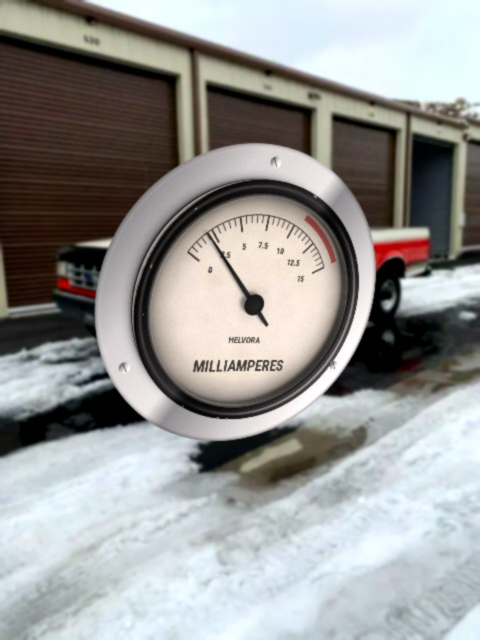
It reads 2 mA
